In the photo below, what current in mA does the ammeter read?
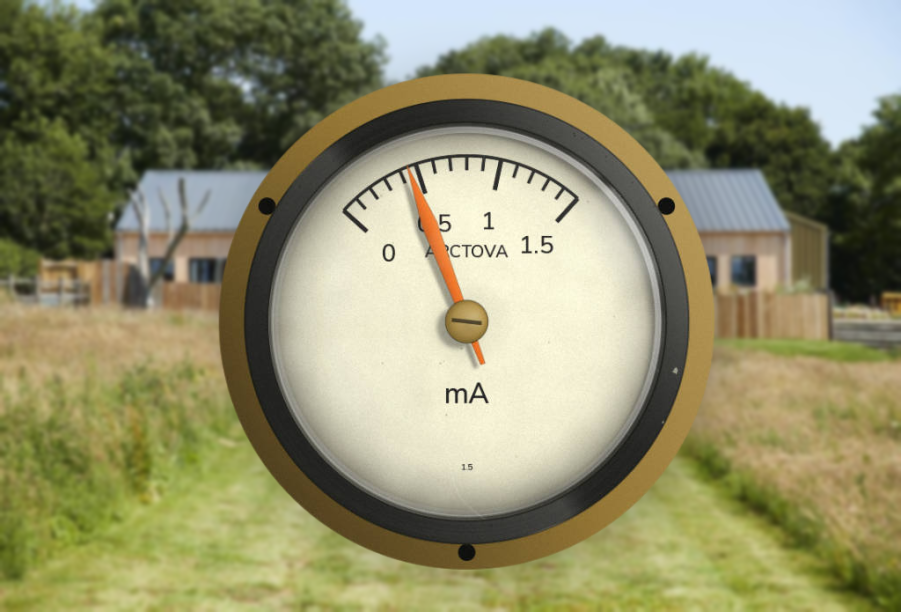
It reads 0.45 mA
